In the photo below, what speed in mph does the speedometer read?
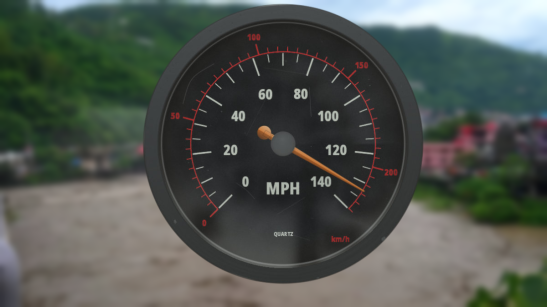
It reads 132.5 mph
